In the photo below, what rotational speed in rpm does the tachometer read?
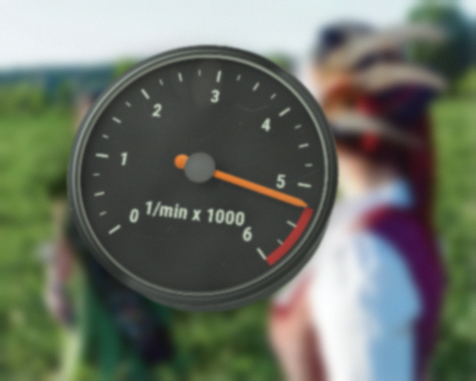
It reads 5250 rpm
